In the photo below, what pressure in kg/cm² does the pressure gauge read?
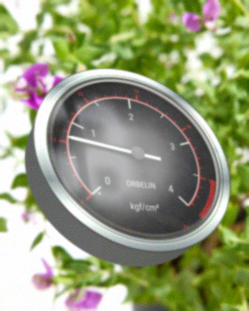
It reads 0.75 kg/cm²
